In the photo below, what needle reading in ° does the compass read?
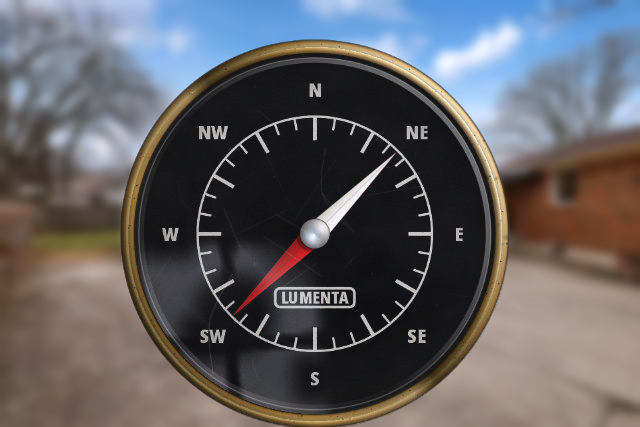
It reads 225 °
